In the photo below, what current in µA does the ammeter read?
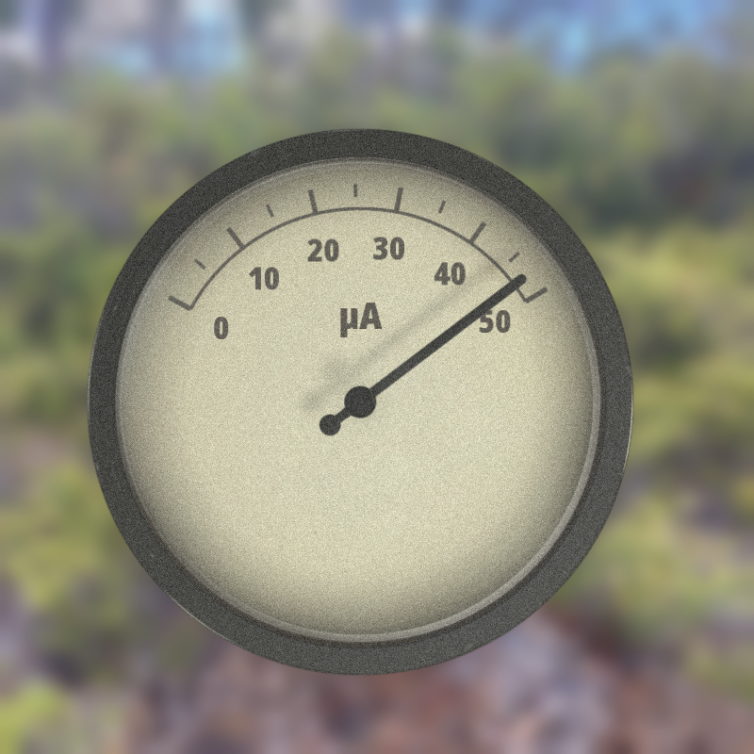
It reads 47.5 µA
